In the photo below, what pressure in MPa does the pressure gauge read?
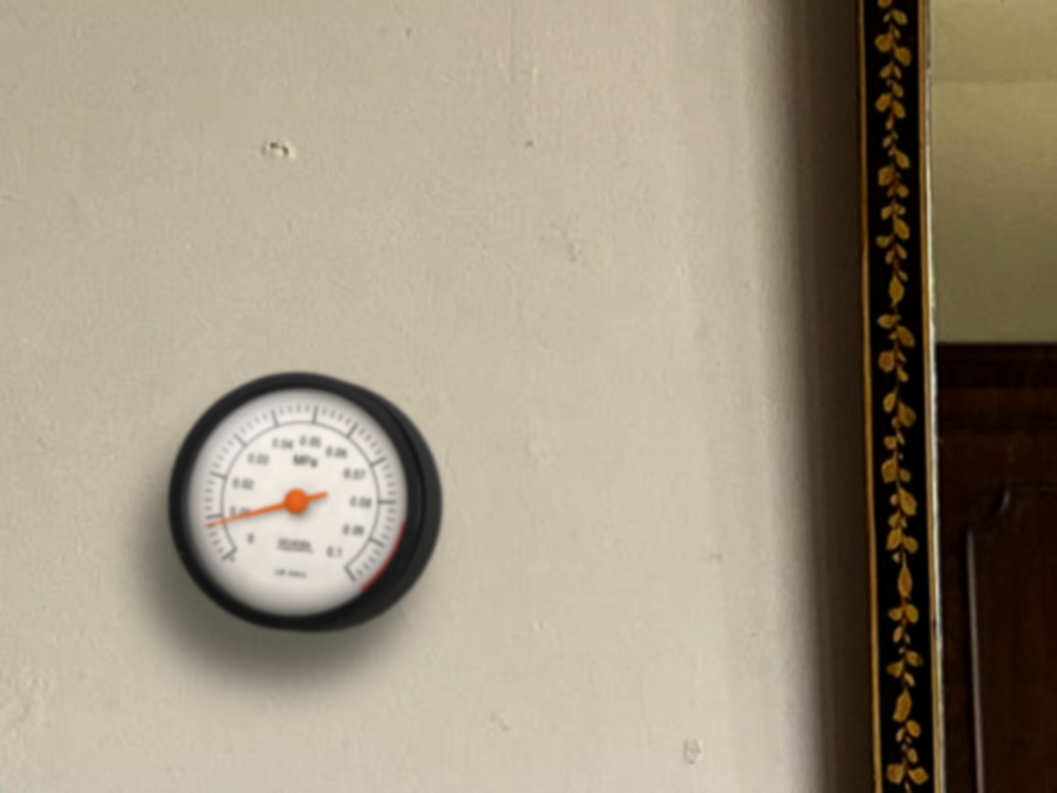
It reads 0.008 MPa
